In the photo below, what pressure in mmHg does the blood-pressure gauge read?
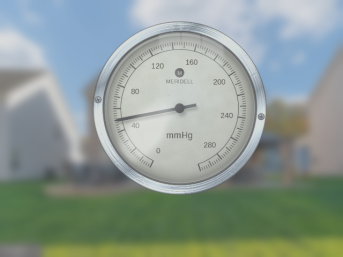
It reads 50 mmHg
